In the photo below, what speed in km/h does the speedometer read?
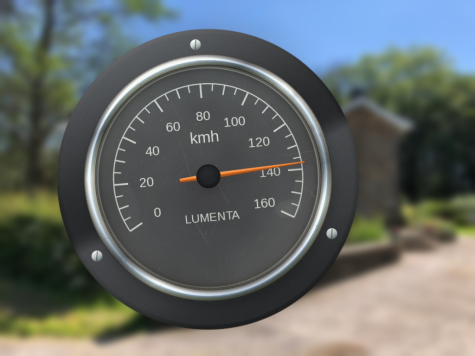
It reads 137.5 km/h
